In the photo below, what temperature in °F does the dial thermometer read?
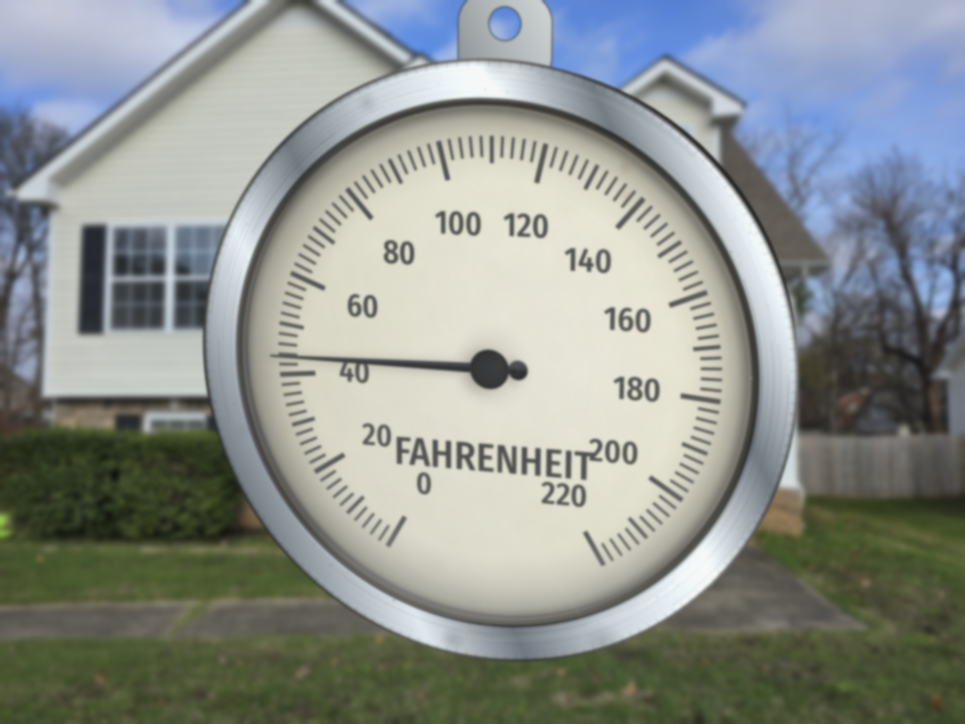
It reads 44 °F
